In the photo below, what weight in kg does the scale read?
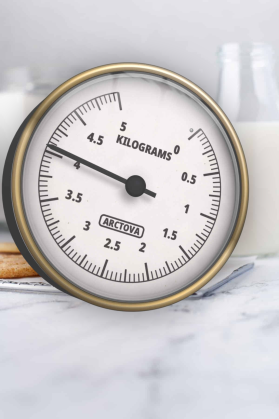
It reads 4.05 kg
